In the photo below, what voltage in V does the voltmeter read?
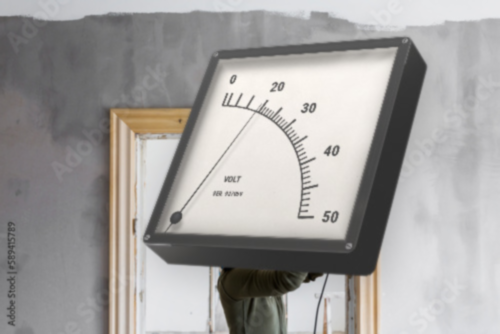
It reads 20 V
